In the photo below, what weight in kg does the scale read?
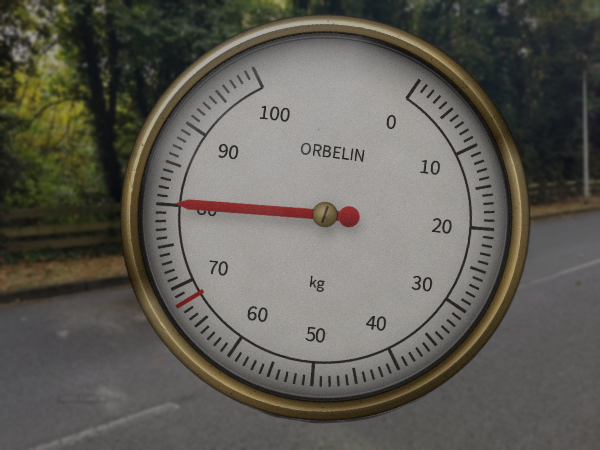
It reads 80 kg
